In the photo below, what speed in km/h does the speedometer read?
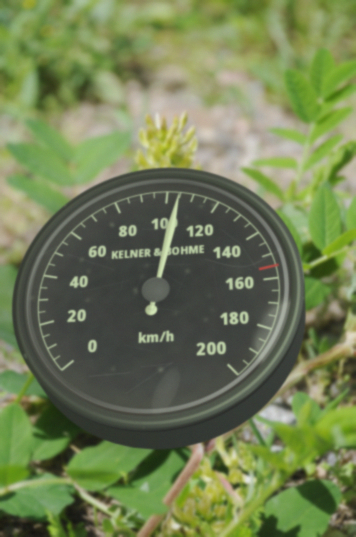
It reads 105 km/h
